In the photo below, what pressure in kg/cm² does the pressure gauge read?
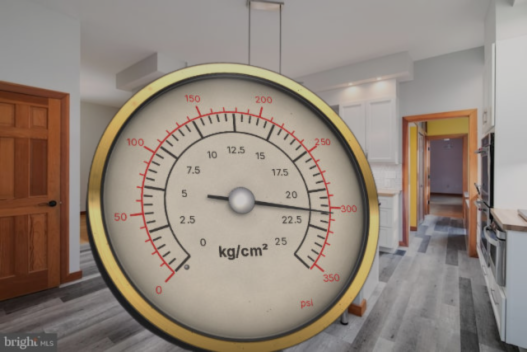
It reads 21.5 kg/cm²
